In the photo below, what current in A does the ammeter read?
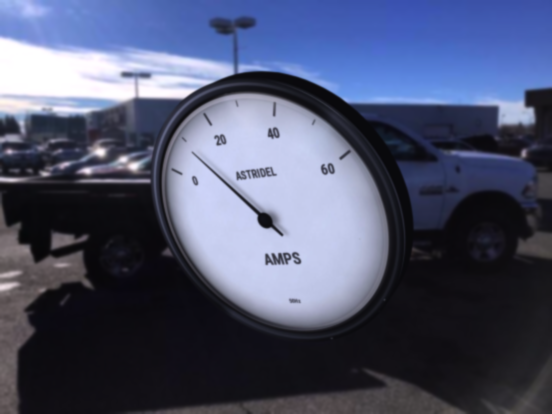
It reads 10 A
